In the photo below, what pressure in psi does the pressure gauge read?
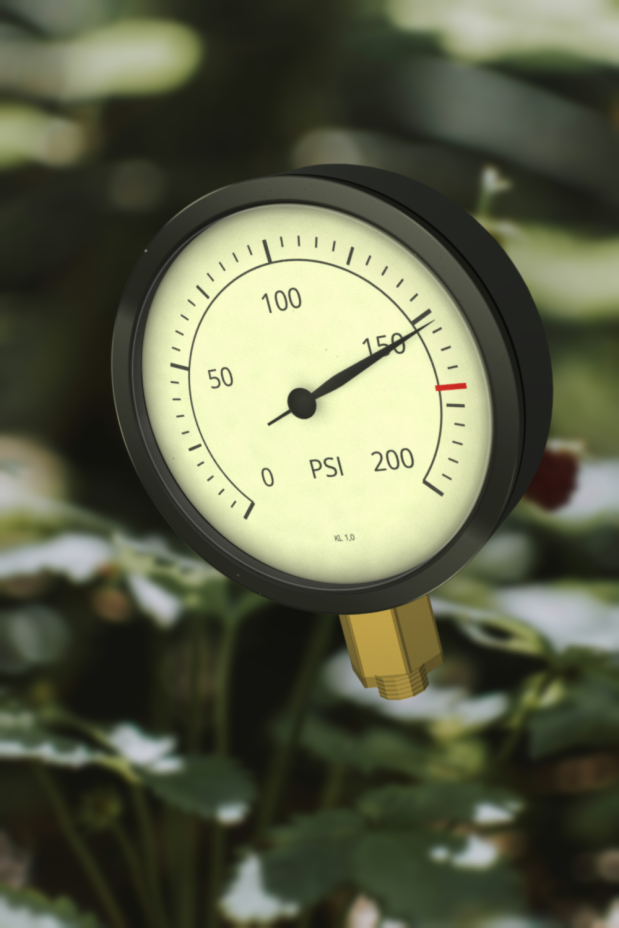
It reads 152.5 psi
